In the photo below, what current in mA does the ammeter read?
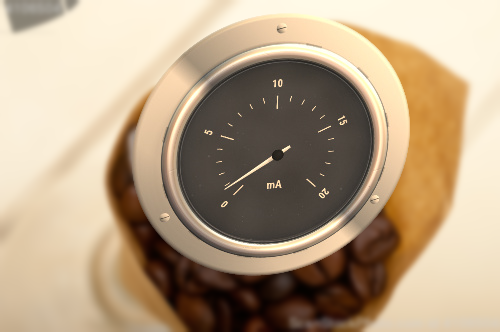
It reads 1 mA
